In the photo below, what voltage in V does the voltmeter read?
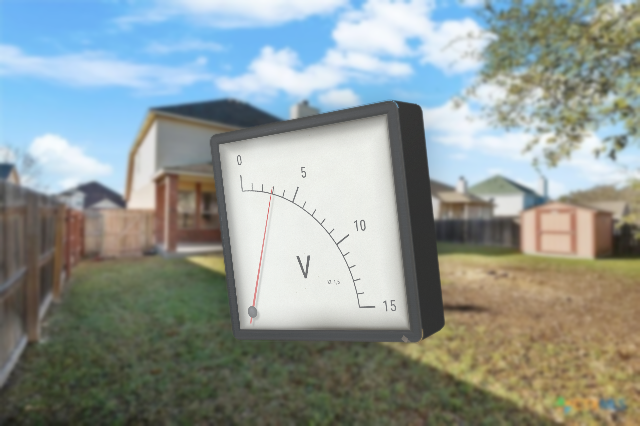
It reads 3 V
